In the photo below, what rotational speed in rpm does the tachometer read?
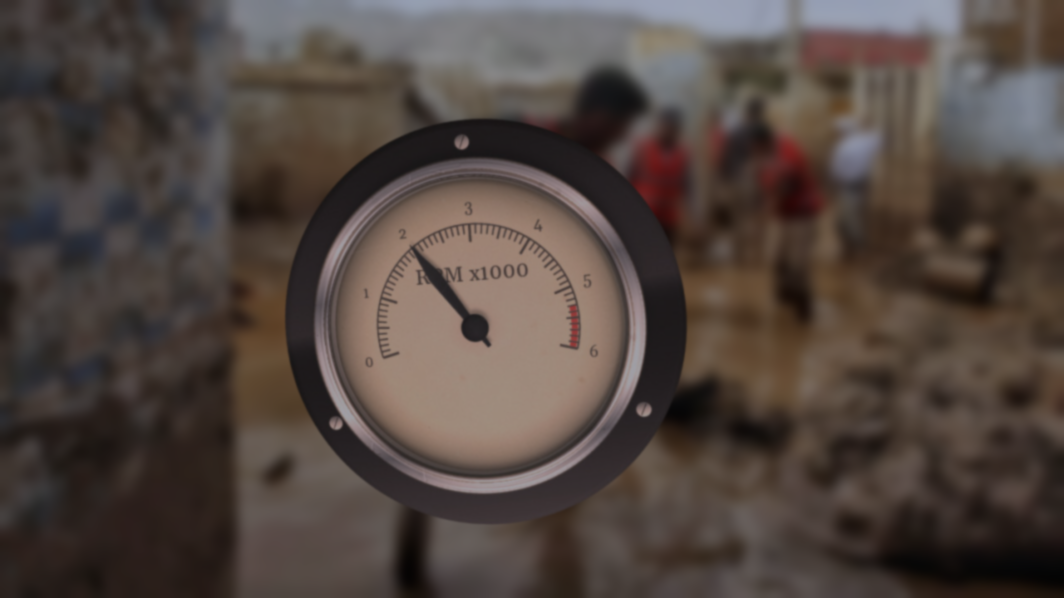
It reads 2000 rpm
